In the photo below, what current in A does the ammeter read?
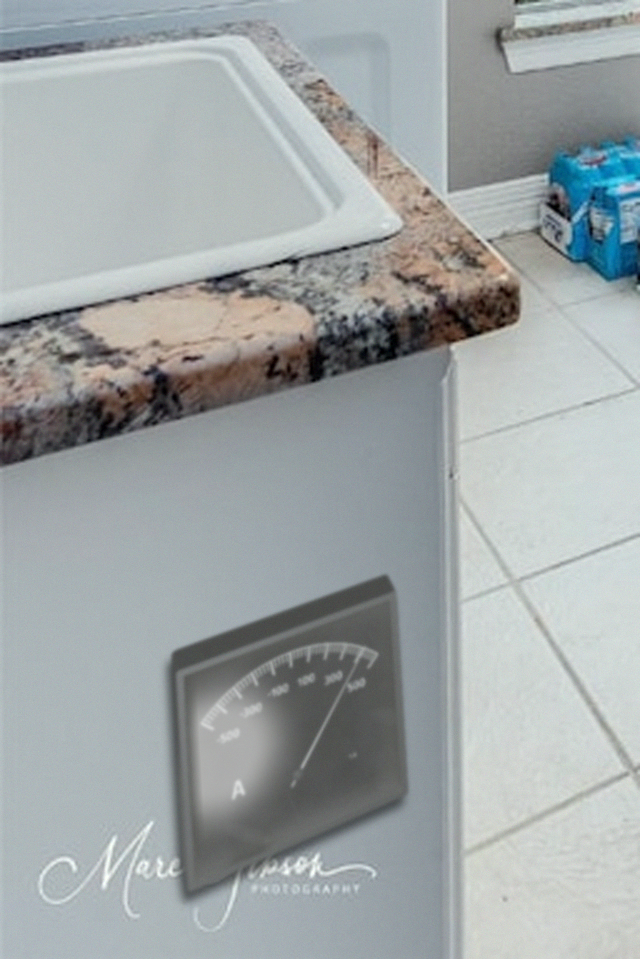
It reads 400 A
